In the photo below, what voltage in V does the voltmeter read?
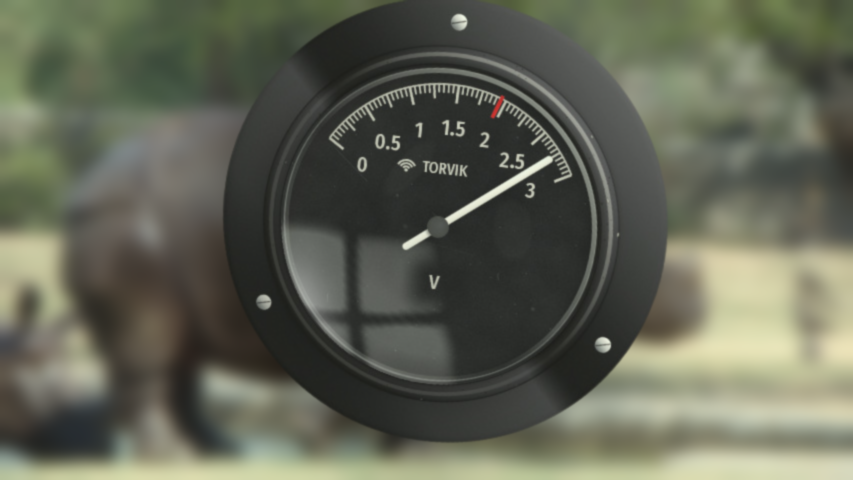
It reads 2.75 V
